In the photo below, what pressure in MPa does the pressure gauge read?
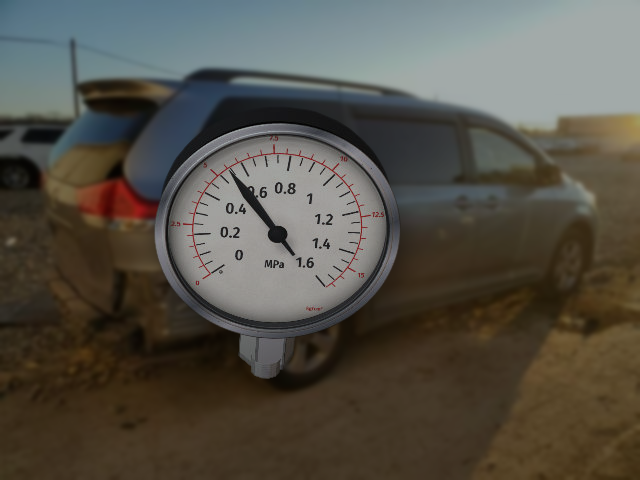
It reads 0.55 MPa
